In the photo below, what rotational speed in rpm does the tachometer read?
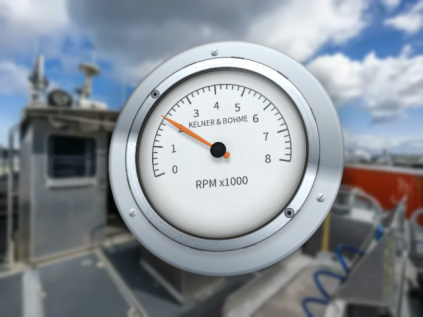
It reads 2000 rpm
